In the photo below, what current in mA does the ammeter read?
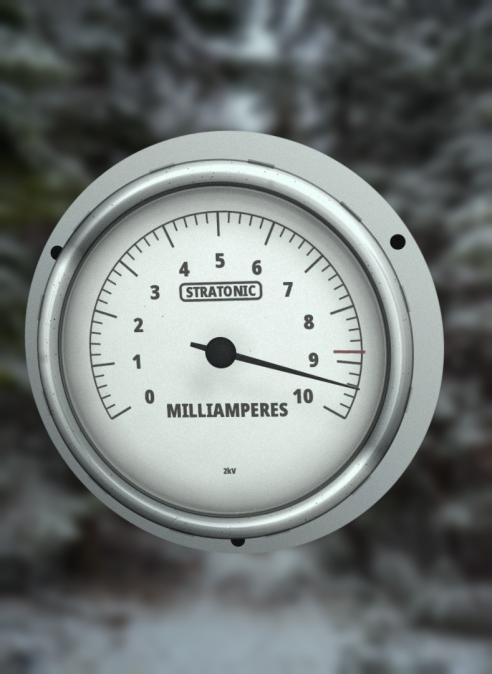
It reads 9.4 mA
